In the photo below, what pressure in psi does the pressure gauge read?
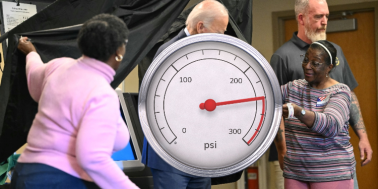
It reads 240 psi
